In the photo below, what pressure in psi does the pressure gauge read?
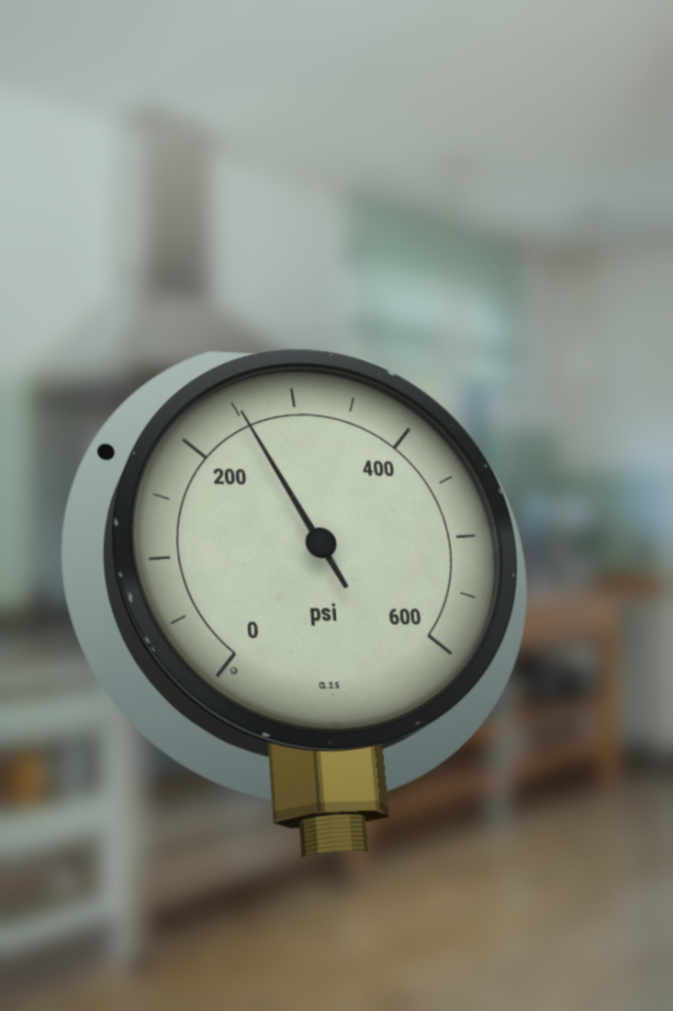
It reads 250 psi
